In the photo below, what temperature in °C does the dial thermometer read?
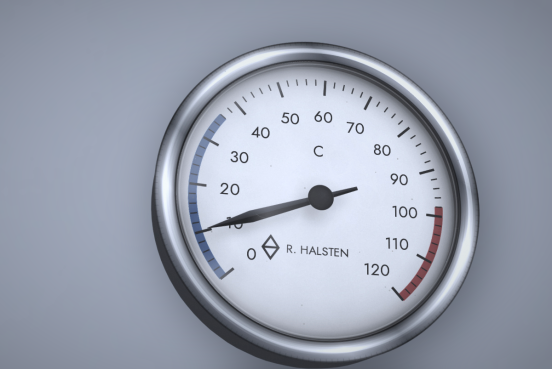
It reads 10 °C
